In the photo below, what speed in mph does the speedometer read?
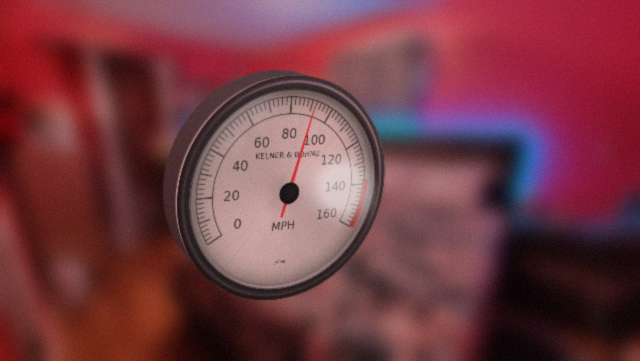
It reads 90 mph
